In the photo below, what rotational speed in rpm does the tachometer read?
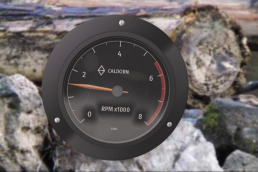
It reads 1500 rpm
